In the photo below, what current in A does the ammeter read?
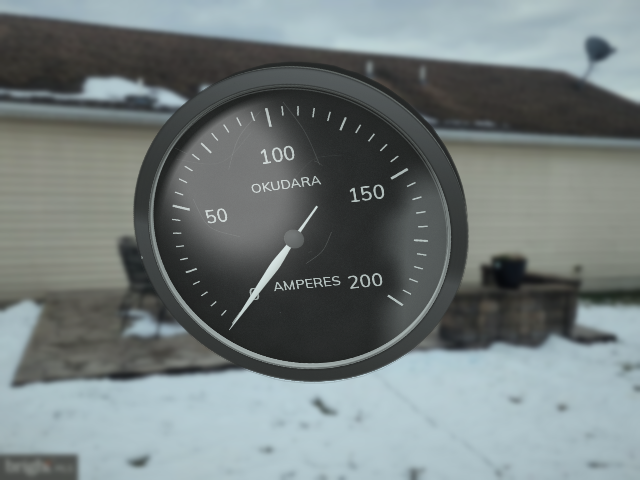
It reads 0 A
